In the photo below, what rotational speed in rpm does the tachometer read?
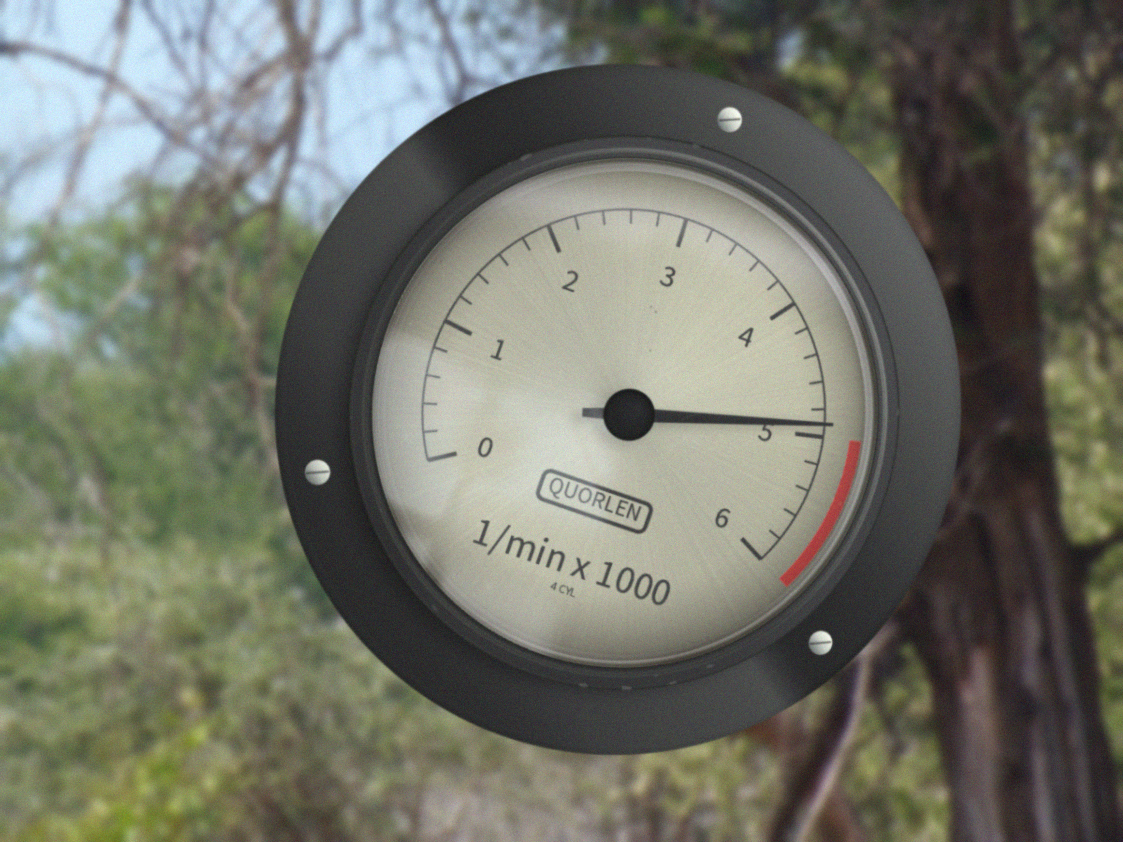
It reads 4900 rpm
